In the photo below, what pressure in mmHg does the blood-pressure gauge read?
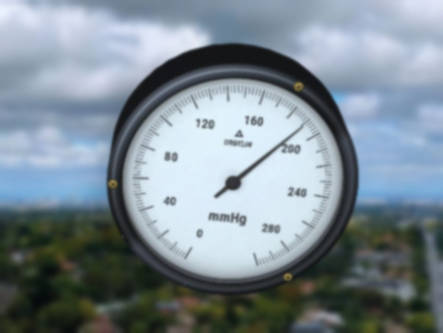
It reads 190 mmHg
